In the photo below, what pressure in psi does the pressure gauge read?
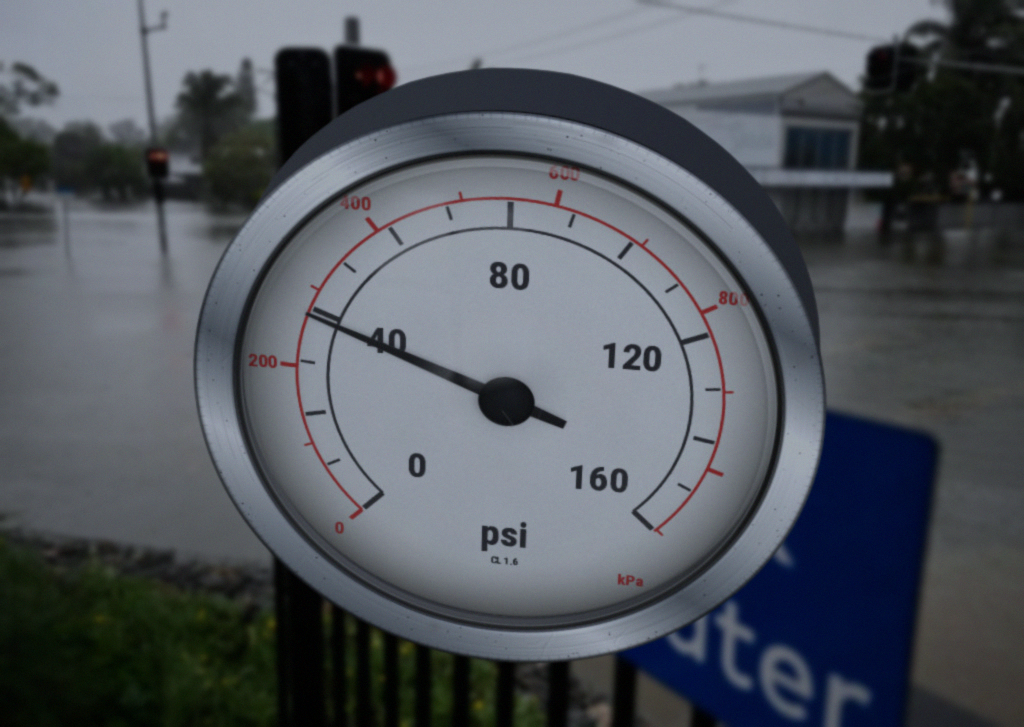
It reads 40 psi
